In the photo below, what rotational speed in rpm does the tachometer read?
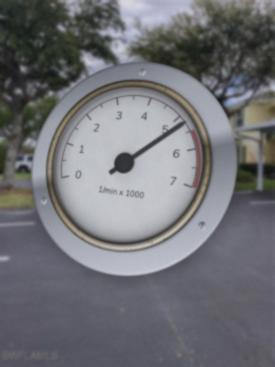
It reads 5250 rpm
